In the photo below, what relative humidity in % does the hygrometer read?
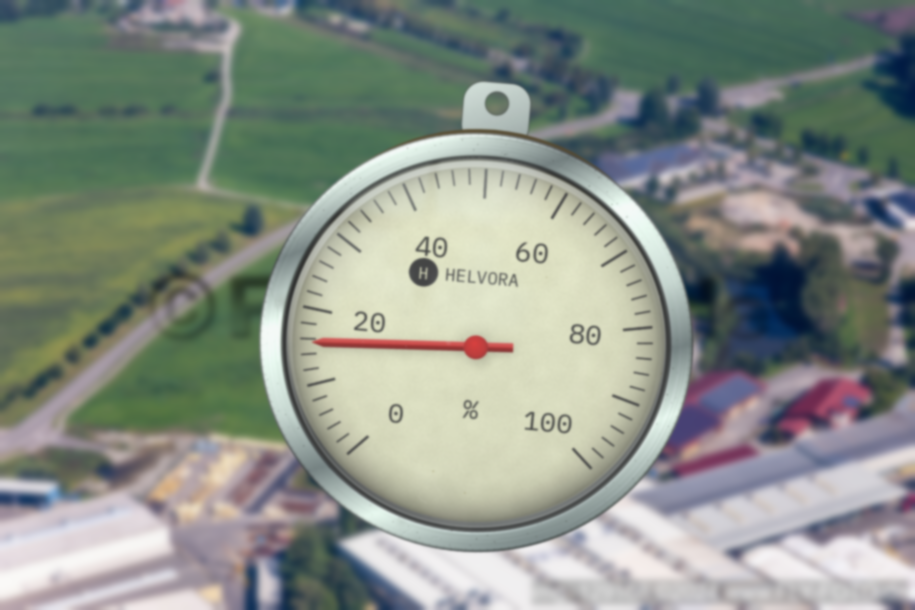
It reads 16 %
